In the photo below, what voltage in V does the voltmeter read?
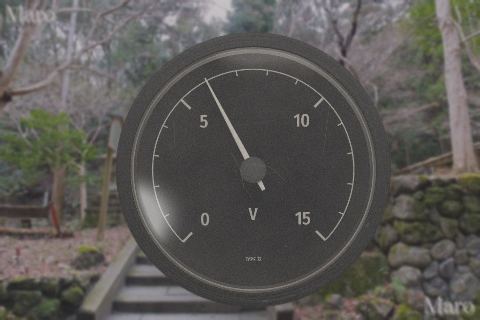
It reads 6 V
